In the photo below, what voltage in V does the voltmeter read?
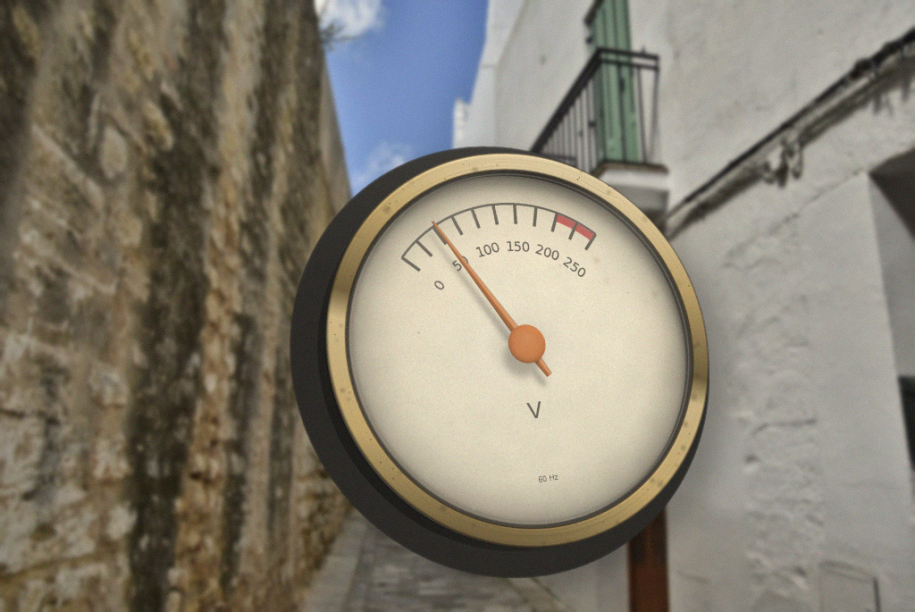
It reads 50 V
